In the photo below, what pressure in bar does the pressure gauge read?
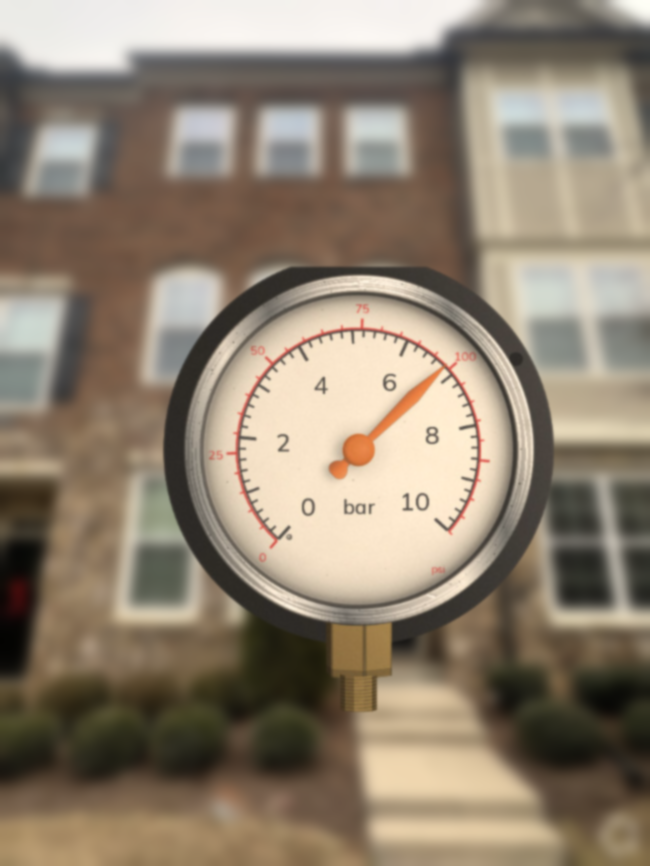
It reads 6.8 bar
